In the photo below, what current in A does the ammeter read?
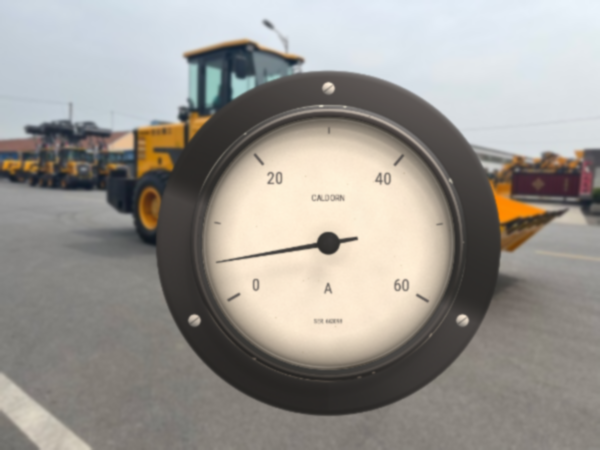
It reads 5 A
